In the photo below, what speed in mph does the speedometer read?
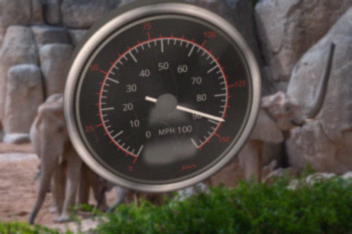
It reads 88 mph
